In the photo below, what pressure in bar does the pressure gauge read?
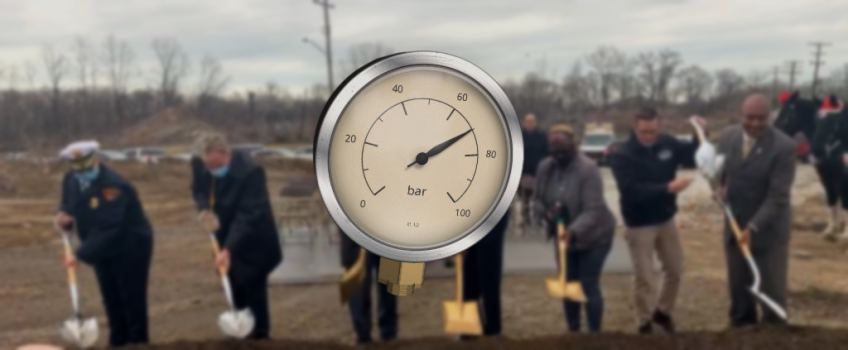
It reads 70 bar
